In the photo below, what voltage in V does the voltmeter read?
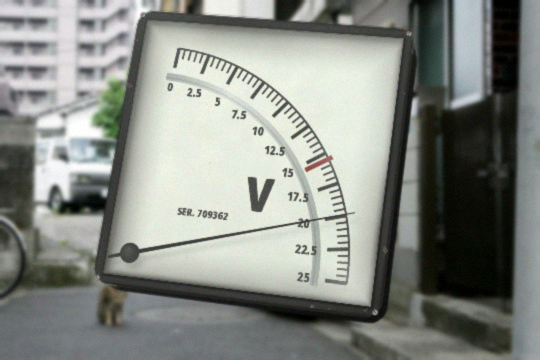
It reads 20 V
